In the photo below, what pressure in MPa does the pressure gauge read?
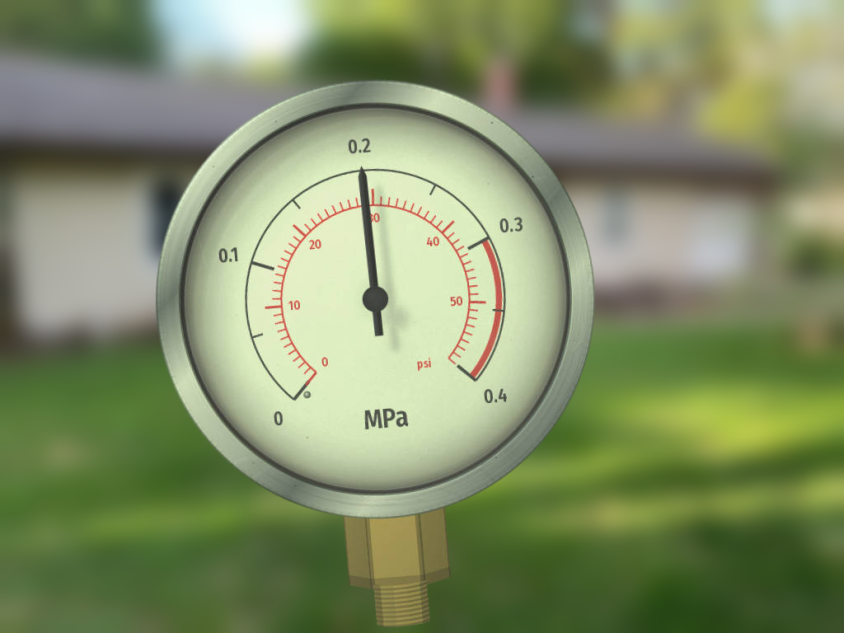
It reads 0.2 MPa
